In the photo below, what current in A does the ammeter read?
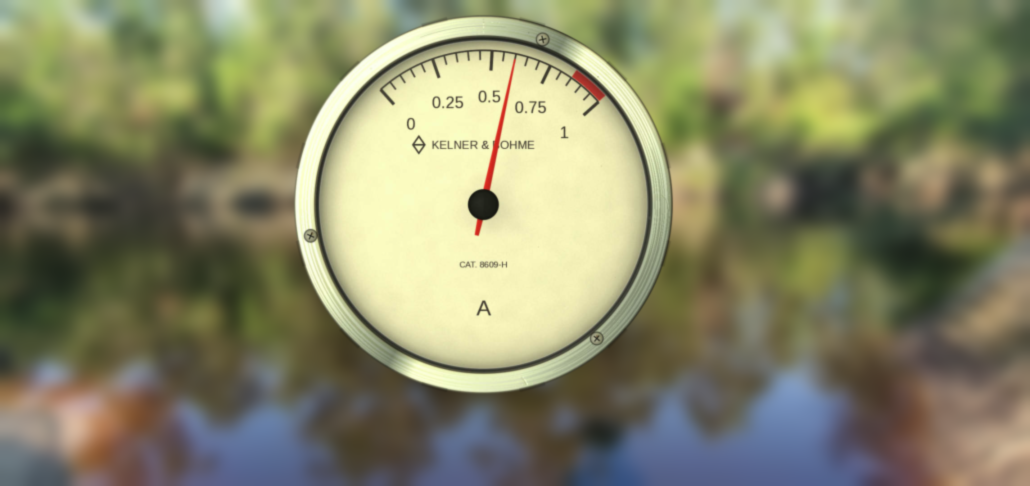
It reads 0.6 A
